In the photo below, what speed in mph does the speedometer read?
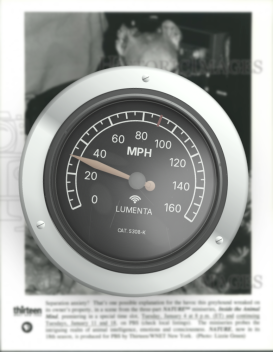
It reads 30 mph
